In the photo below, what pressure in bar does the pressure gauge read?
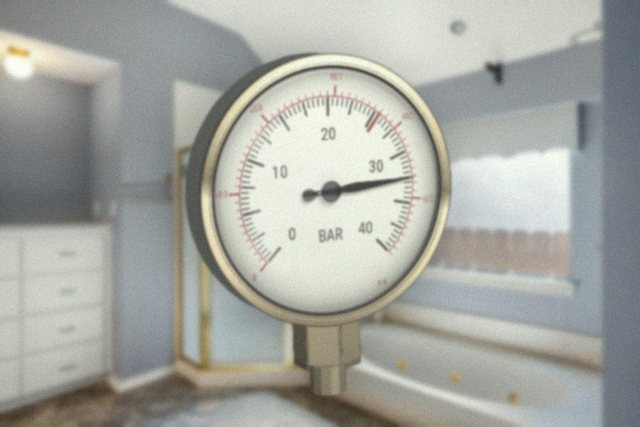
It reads 32.5 bar
